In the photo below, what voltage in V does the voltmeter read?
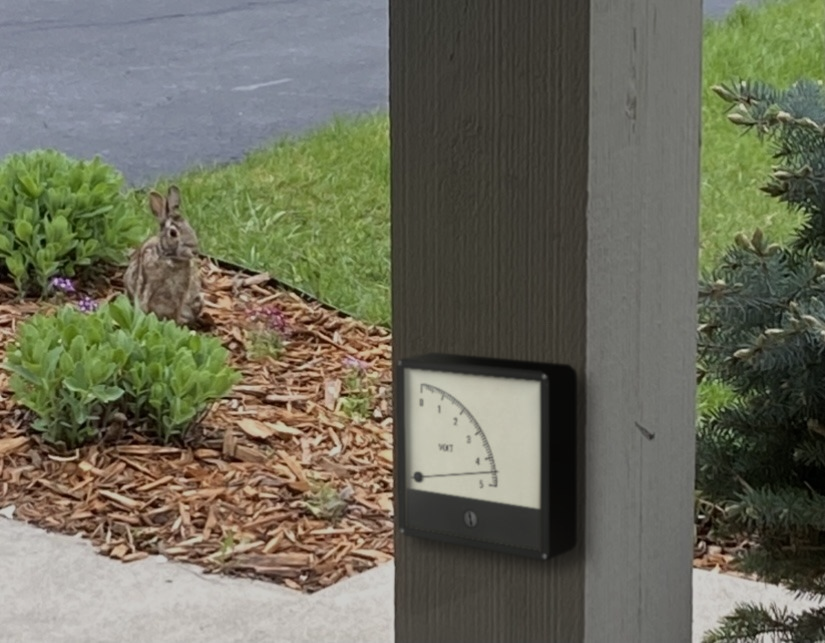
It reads 4.5 V
